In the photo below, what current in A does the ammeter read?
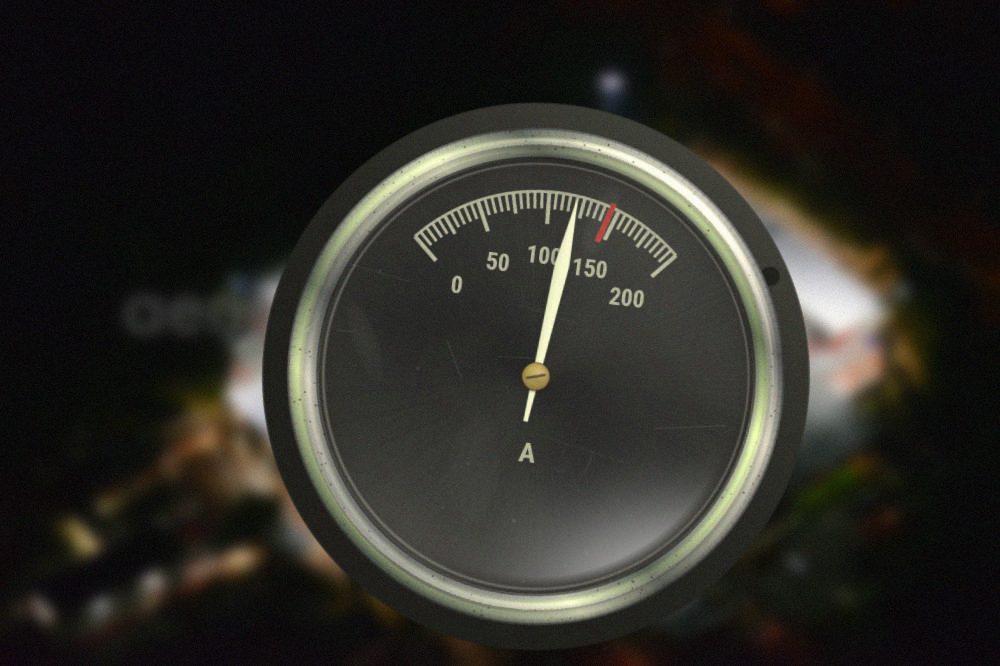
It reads 120 A
